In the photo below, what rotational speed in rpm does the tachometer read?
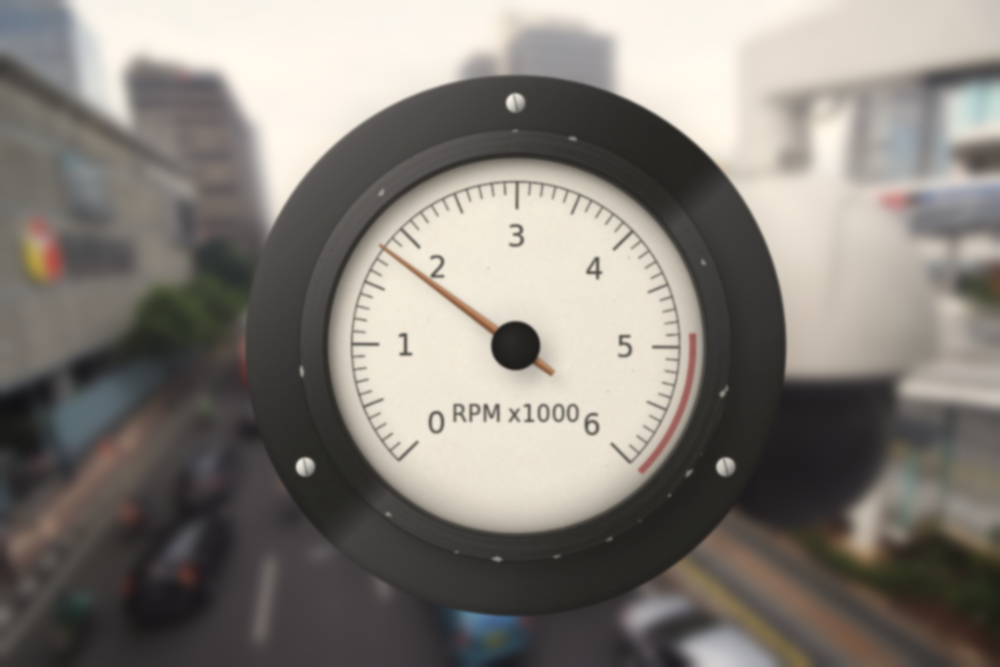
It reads 1800 rpm
